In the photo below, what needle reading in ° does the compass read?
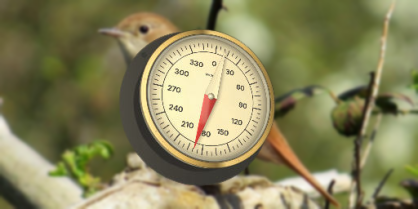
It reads 190 °
